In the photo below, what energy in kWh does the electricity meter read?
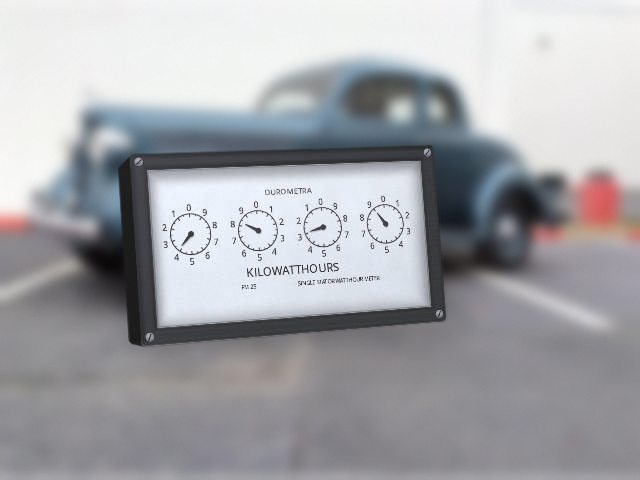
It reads 3829 kWh
